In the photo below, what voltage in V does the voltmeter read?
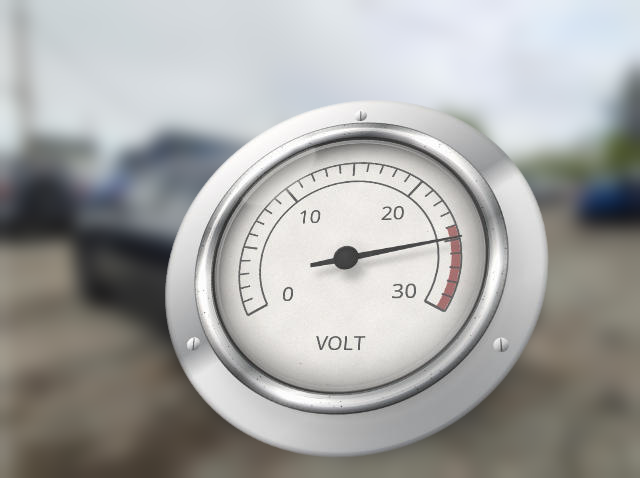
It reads 25 V
